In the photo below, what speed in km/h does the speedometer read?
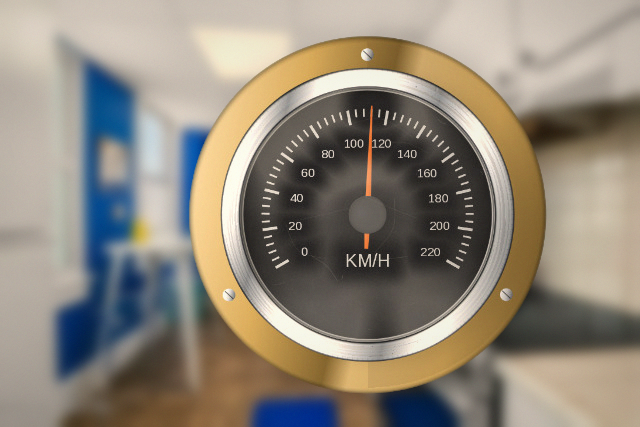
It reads 112 km/h
